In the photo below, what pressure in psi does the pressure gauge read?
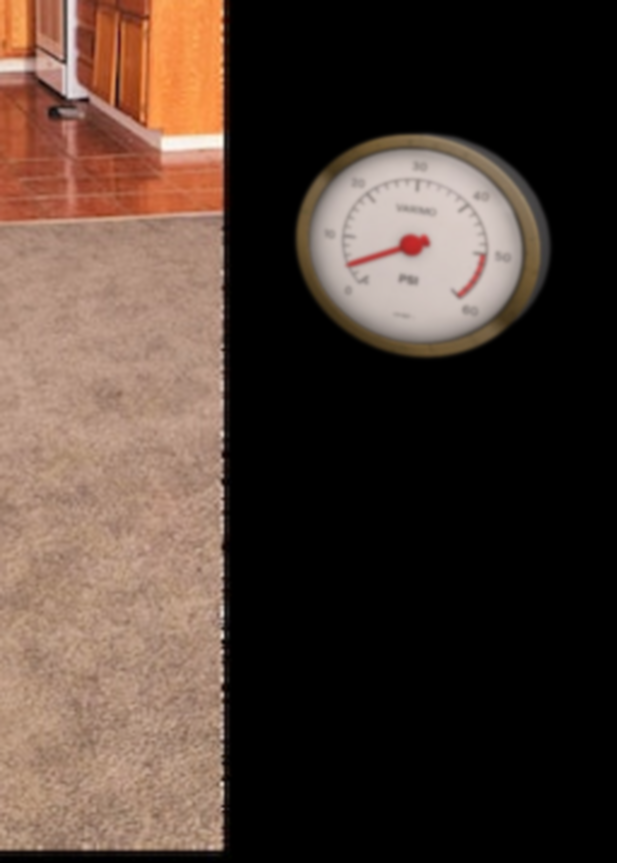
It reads 4 psi
